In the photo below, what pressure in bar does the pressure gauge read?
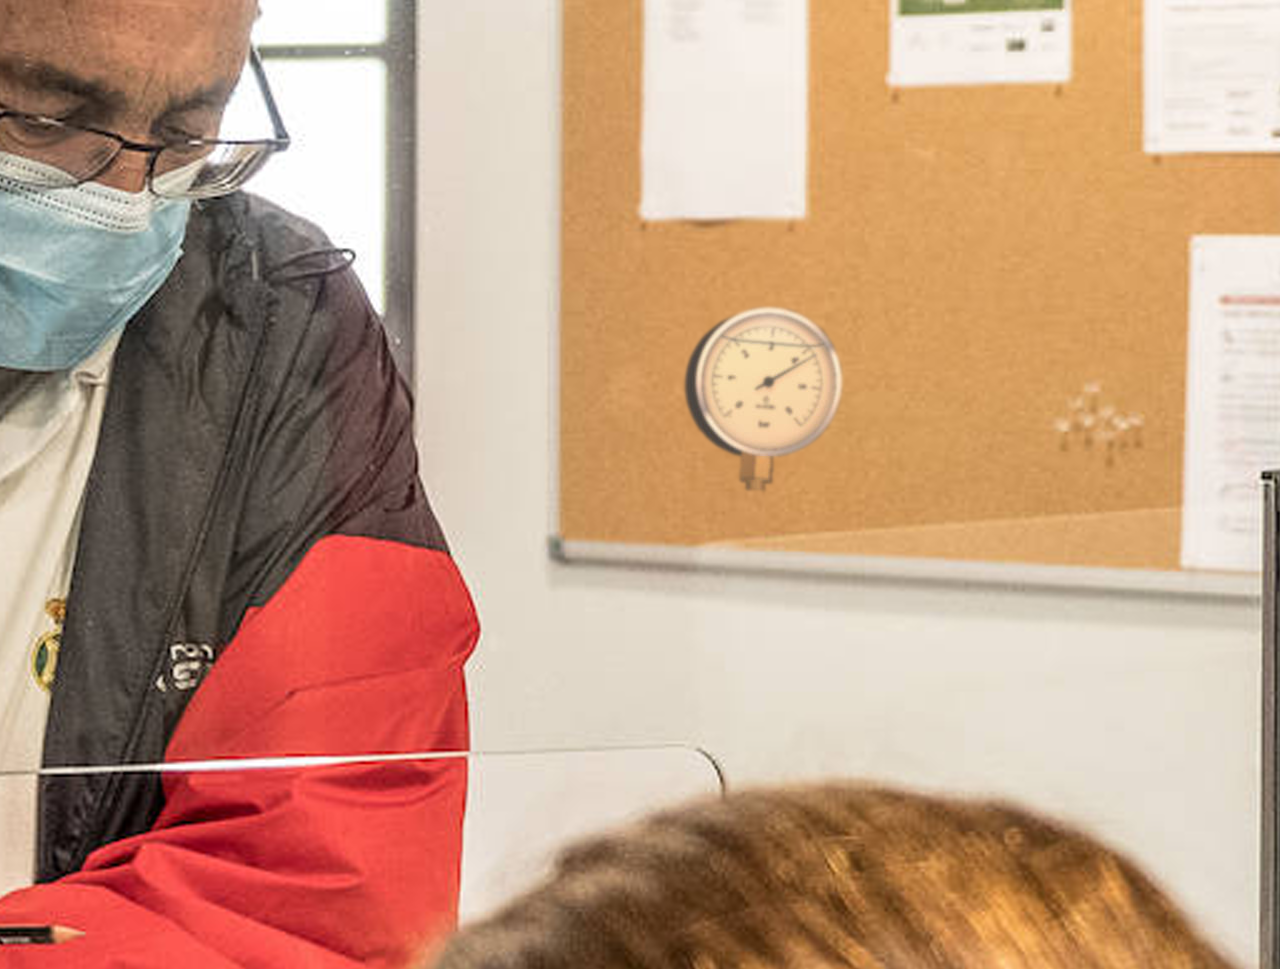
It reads 4.2 bar
